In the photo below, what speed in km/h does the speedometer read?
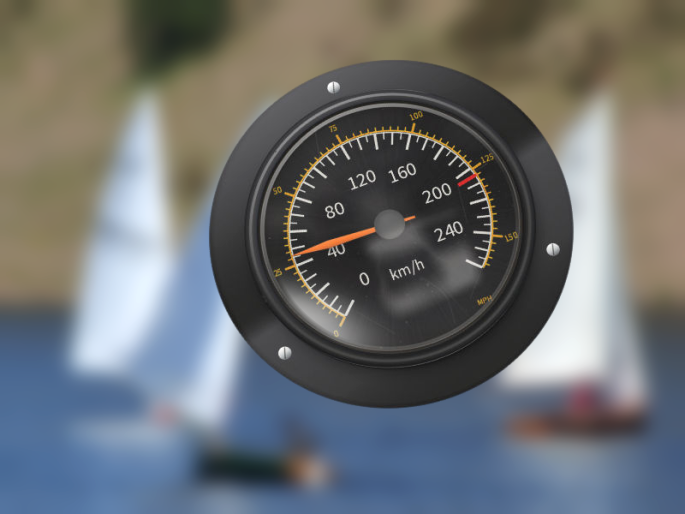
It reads 45 km/h
